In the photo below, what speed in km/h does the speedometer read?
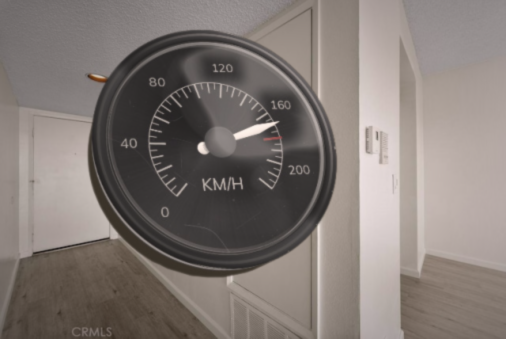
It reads 170 km/h
